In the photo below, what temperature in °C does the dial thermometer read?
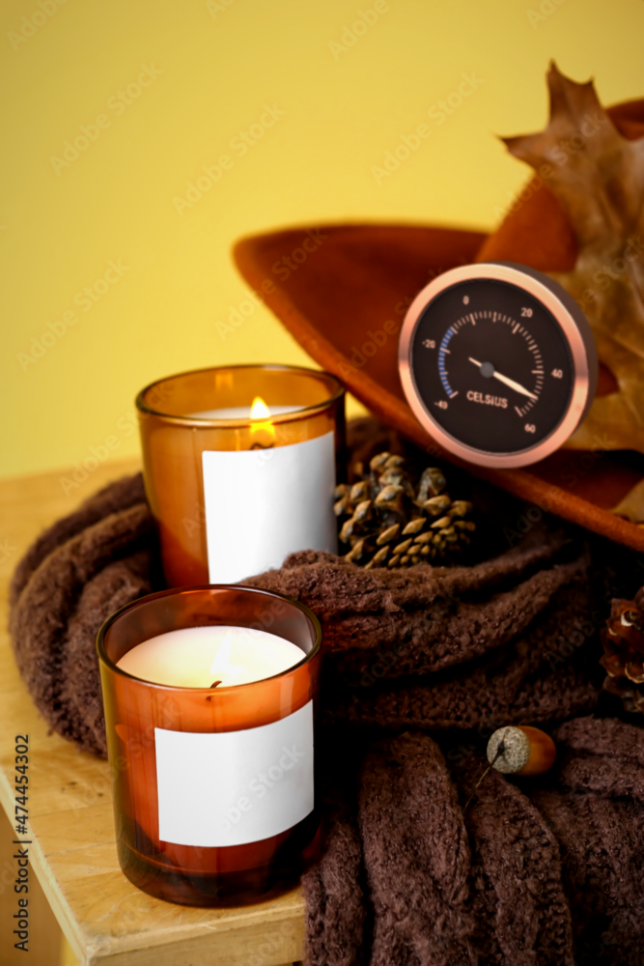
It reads 50 °C
